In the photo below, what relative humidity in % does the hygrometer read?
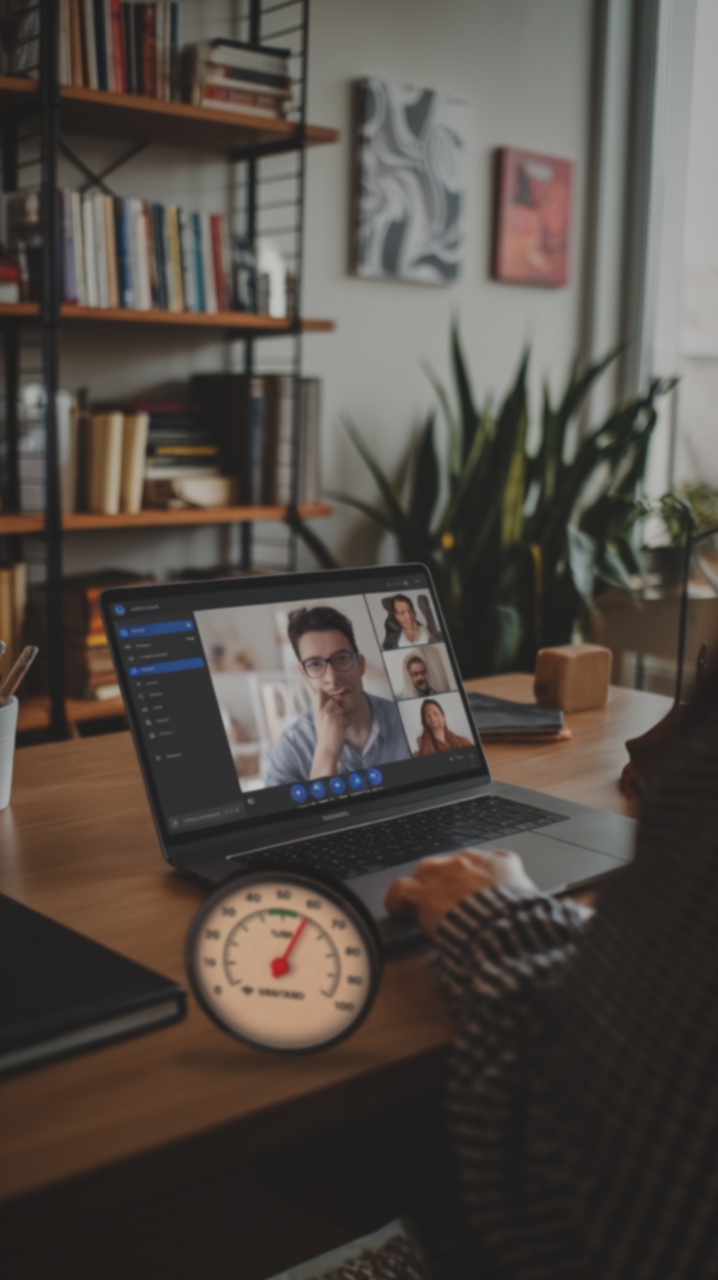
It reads 60 %
